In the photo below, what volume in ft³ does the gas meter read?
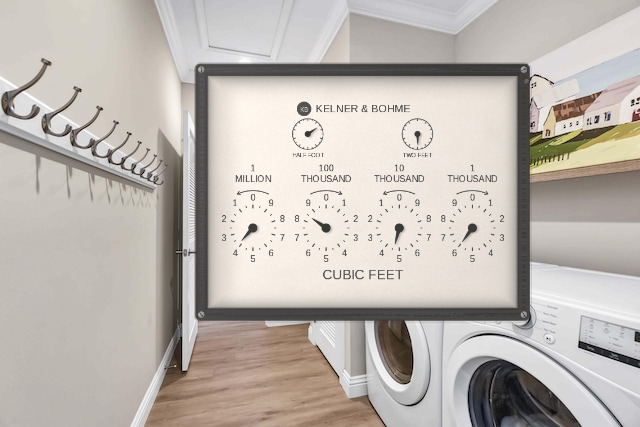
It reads 384600 ft³
